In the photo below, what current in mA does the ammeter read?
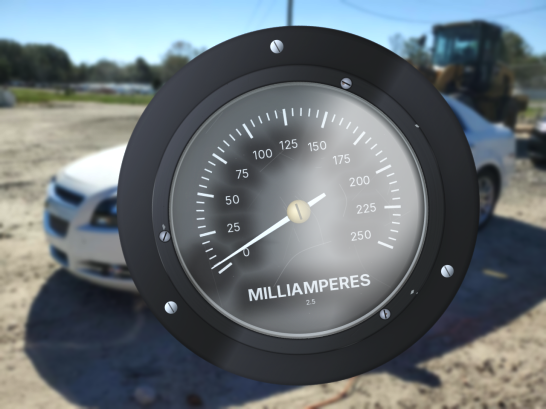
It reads 5 mA
